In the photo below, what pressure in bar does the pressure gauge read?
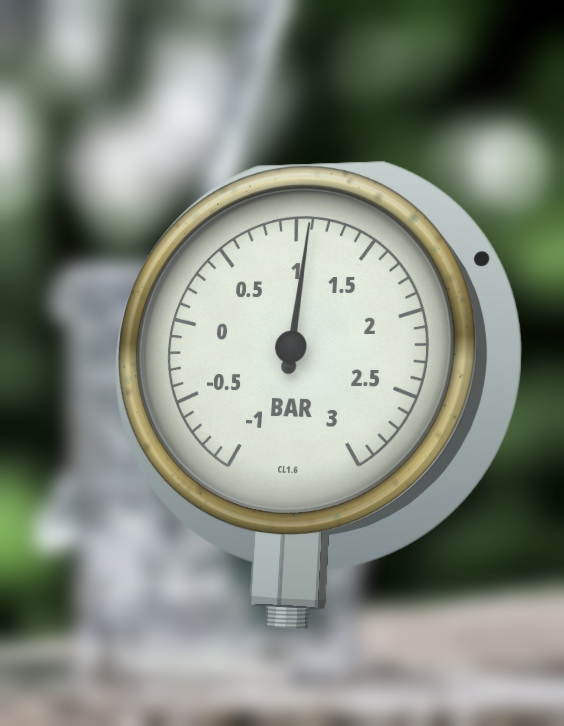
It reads 1.1 bar
